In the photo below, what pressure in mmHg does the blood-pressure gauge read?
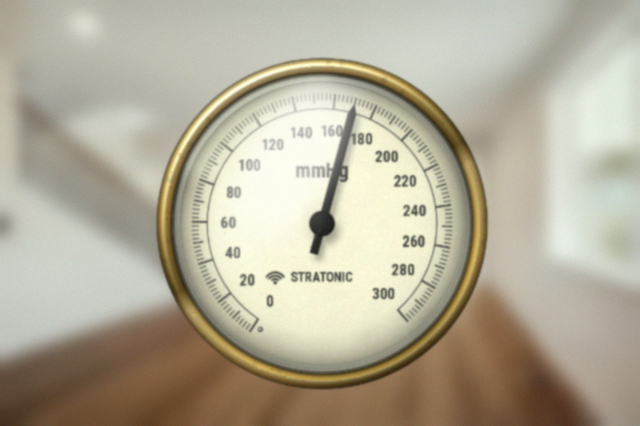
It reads 170 mmHg
